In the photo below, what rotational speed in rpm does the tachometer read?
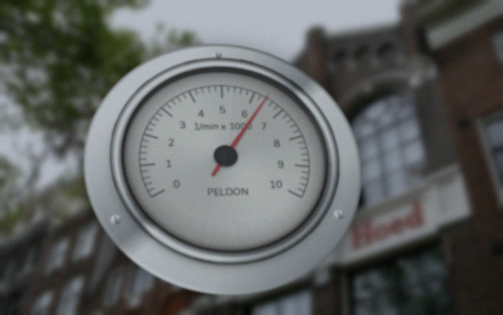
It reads 6400 rpm
